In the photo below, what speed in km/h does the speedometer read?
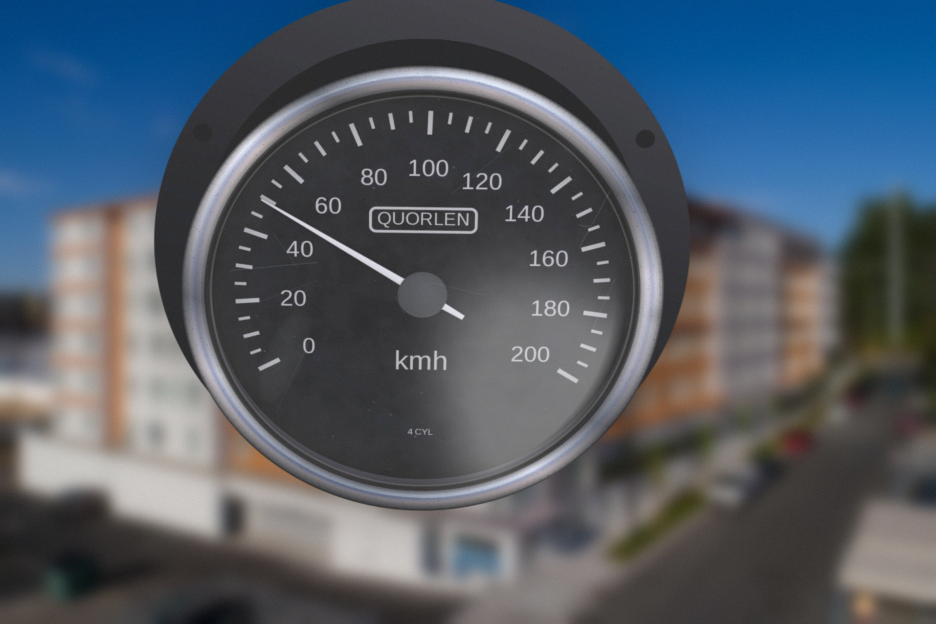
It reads 50 km/h
